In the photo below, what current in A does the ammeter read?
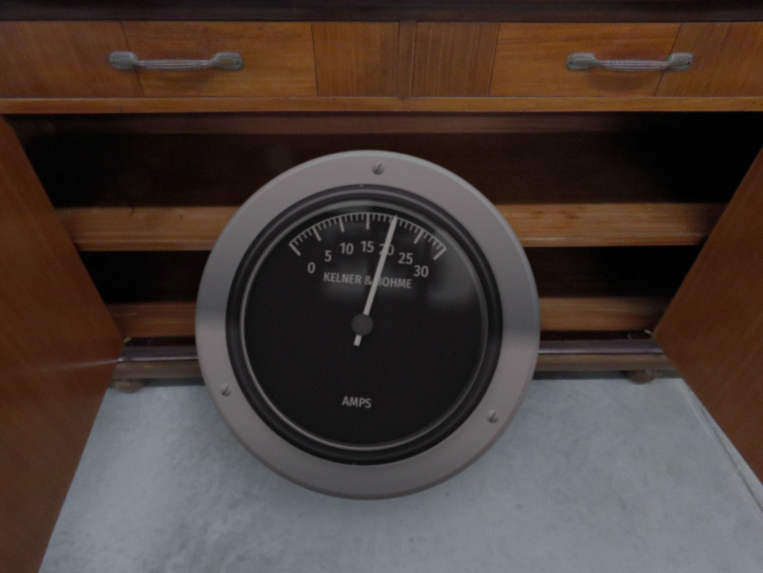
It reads 20 A
